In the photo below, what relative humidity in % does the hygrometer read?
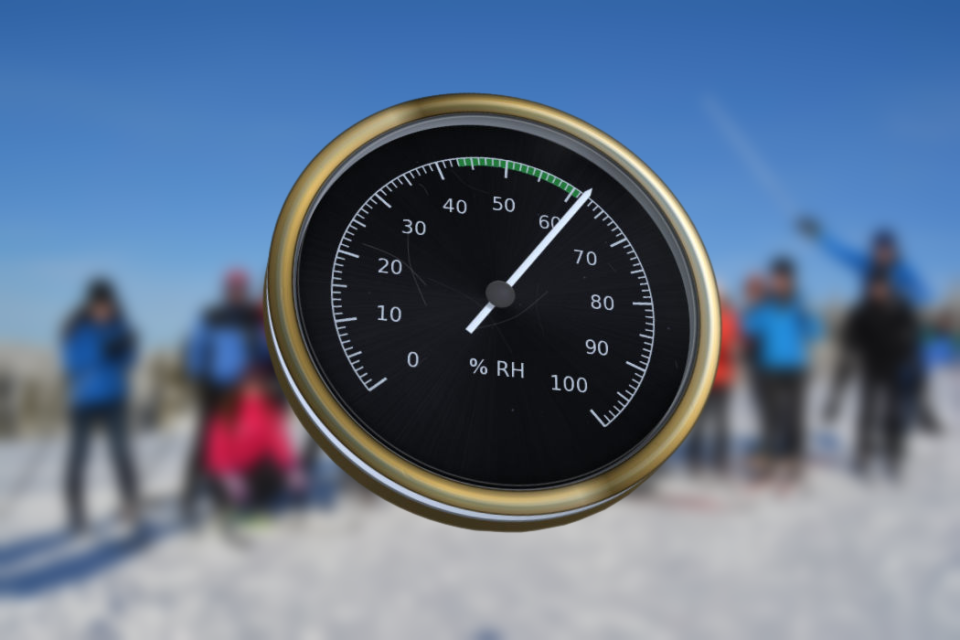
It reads 62 %
